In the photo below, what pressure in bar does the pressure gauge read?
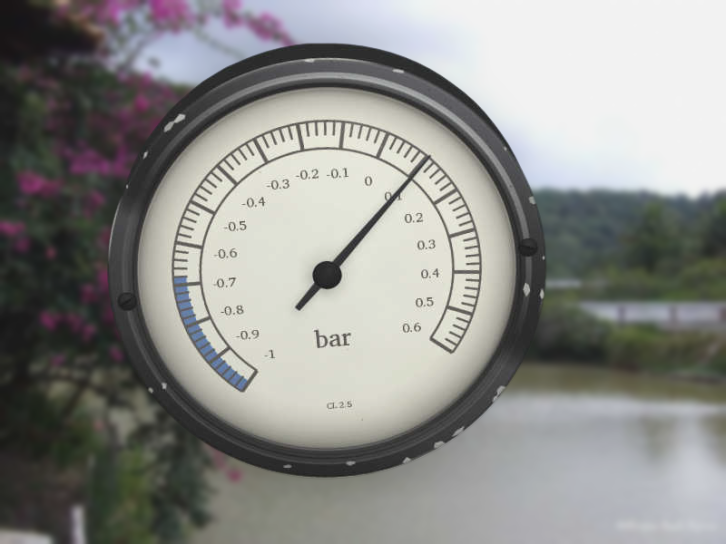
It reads 0.1 bar
